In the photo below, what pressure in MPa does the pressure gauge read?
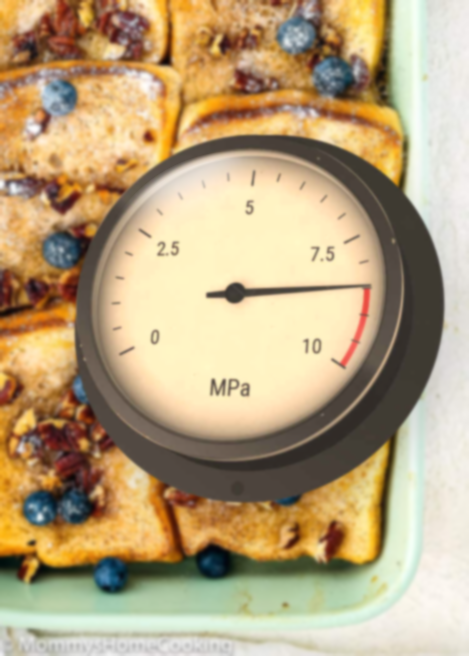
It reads 8.5 MPa
